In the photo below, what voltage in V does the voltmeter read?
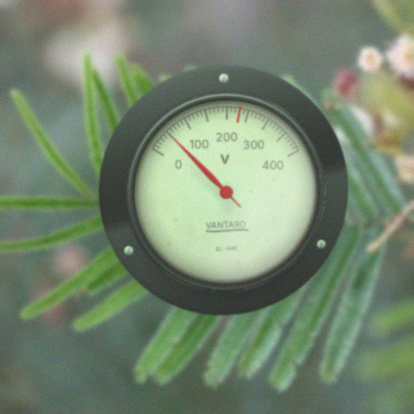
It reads 50 V
